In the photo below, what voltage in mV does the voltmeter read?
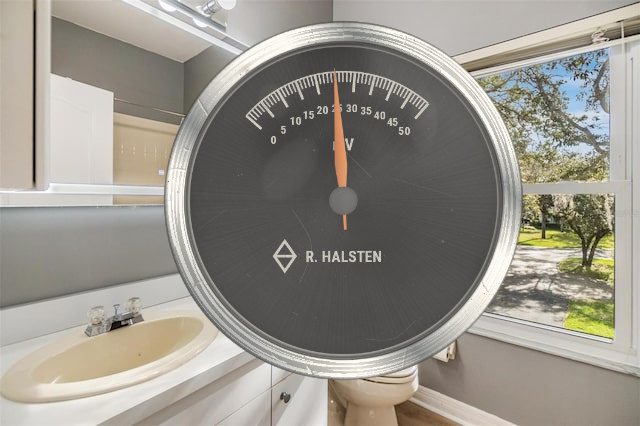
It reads 25 mV
